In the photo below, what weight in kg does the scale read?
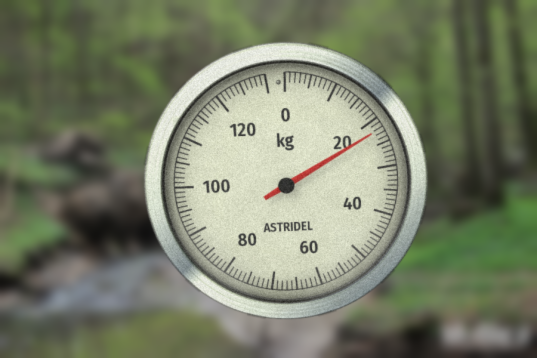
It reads 22 kg
